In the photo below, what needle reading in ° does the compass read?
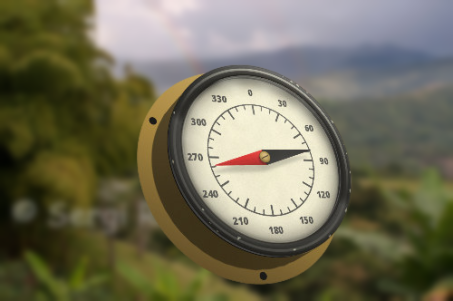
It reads 260 °
